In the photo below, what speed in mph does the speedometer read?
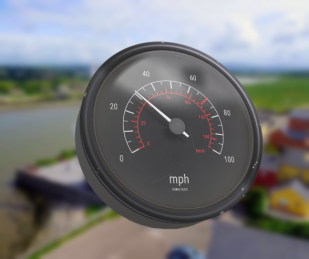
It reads 30 mph
